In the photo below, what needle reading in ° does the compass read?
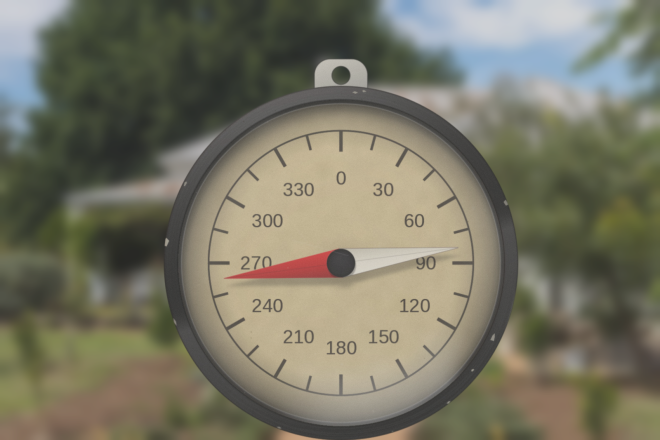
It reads 262.5 °
